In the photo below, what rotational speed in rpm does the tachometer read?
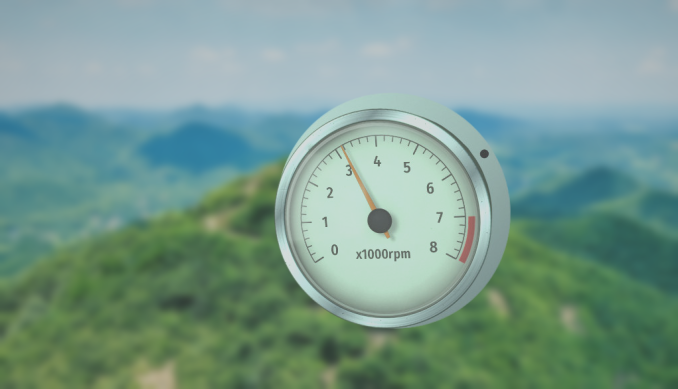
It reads 3200 rpm
